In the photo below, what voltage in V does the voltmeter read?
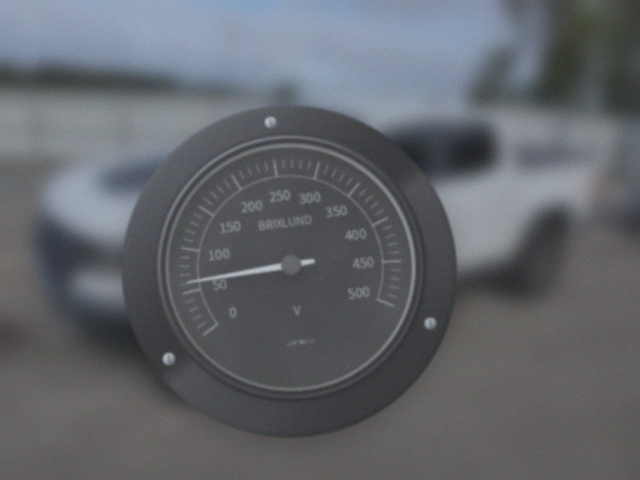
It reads 60 V
